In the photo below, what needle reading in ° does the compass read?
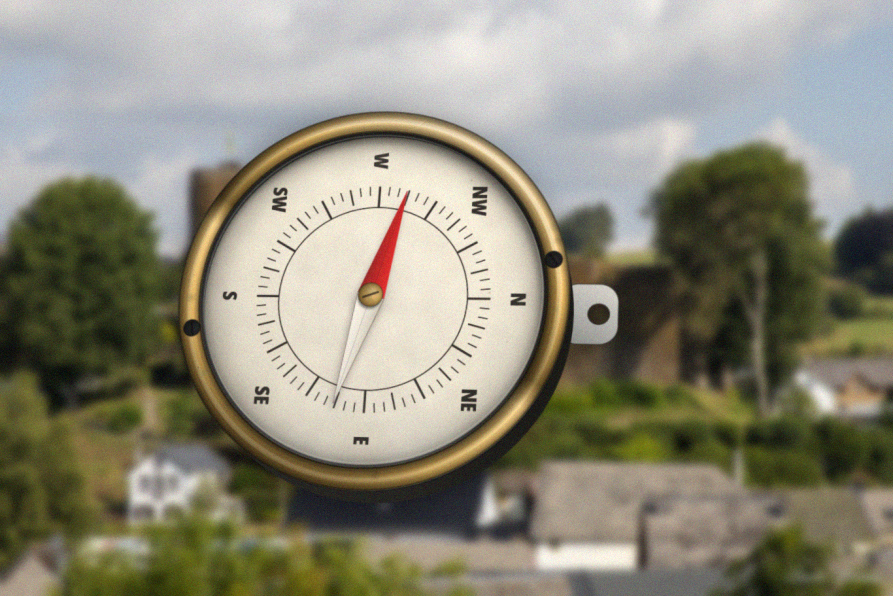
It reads 285 °
